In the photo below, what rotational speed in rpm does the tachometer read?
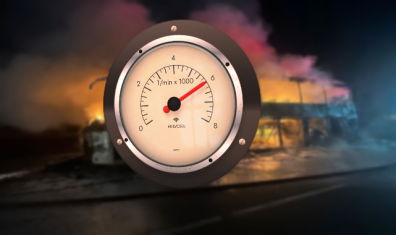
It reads 6000 rpm
